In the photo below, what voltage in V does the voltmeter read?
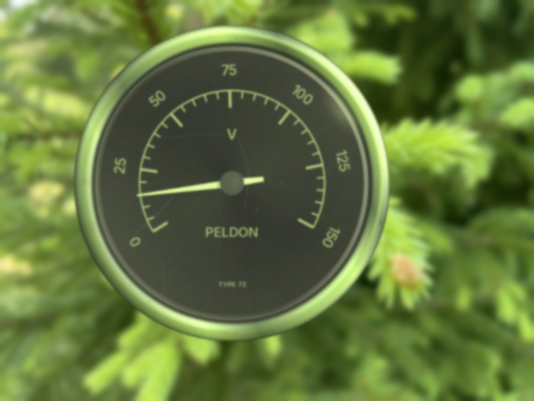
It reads 15 V
